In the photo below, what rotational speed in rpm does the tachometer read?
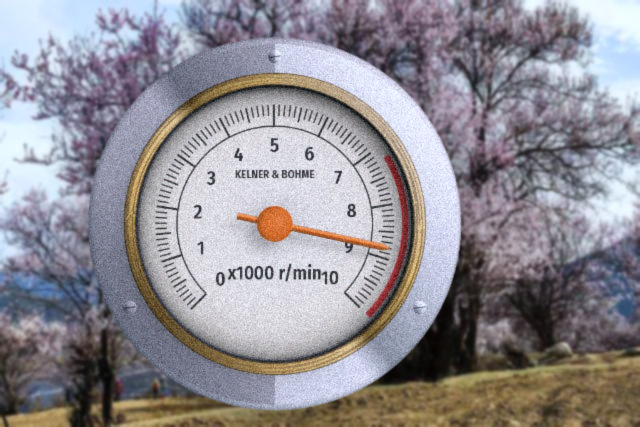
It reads 8800 rpm
